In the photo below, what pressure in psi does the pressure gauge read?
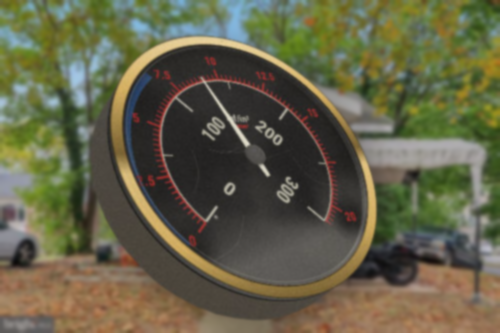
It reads 125 psi
